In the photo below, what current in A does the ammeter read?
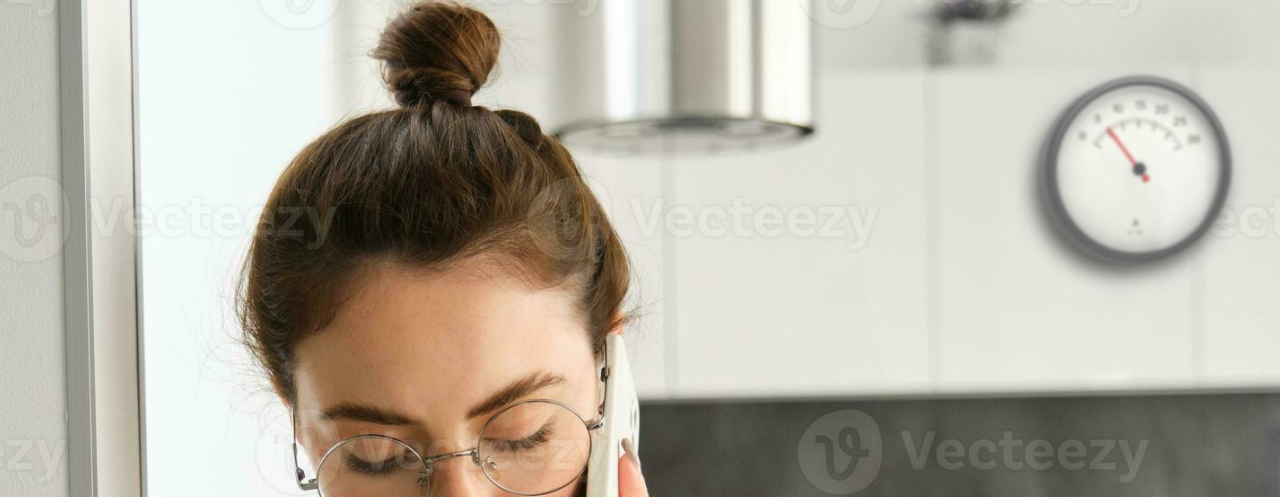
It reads 5 A
